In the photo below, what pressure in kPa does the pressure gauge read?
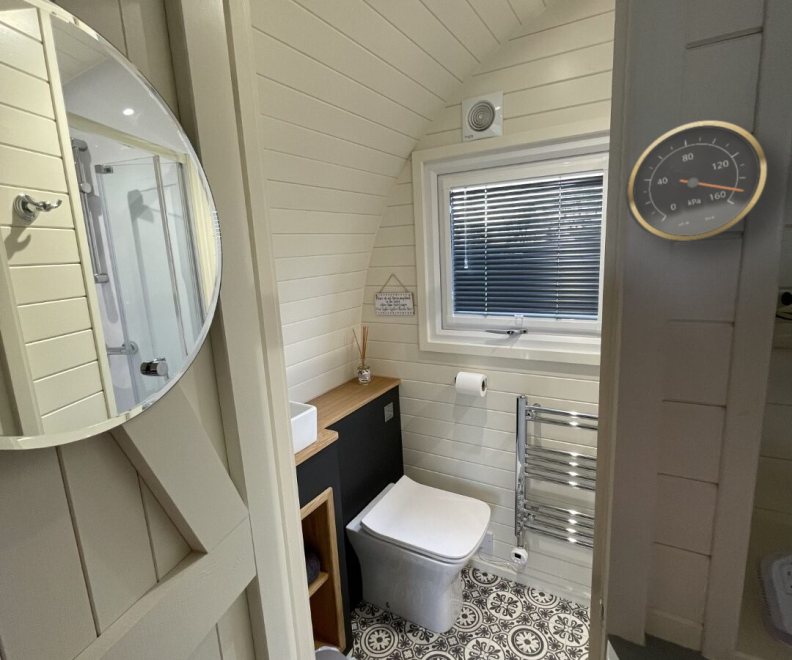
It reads 150 kPa
